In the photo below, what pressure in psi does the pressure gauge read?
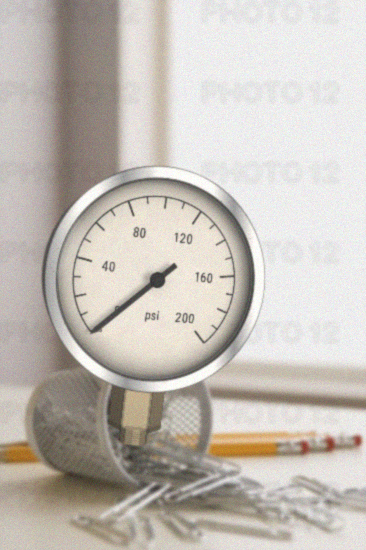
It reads 0 psi
